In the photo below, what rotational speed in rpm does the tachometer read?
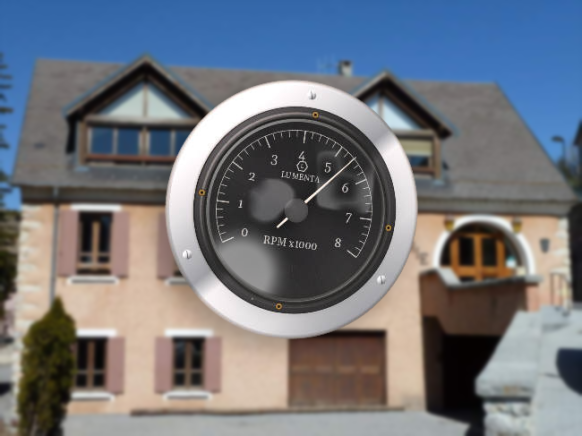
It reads 5400 rpm
